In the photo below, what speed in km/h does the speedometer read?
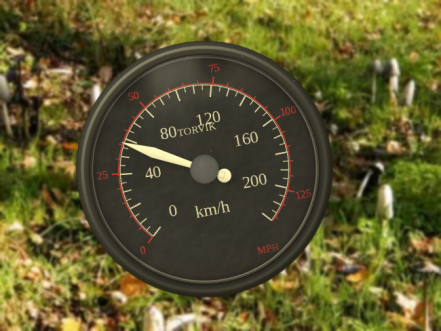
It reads 57.5 km/h
